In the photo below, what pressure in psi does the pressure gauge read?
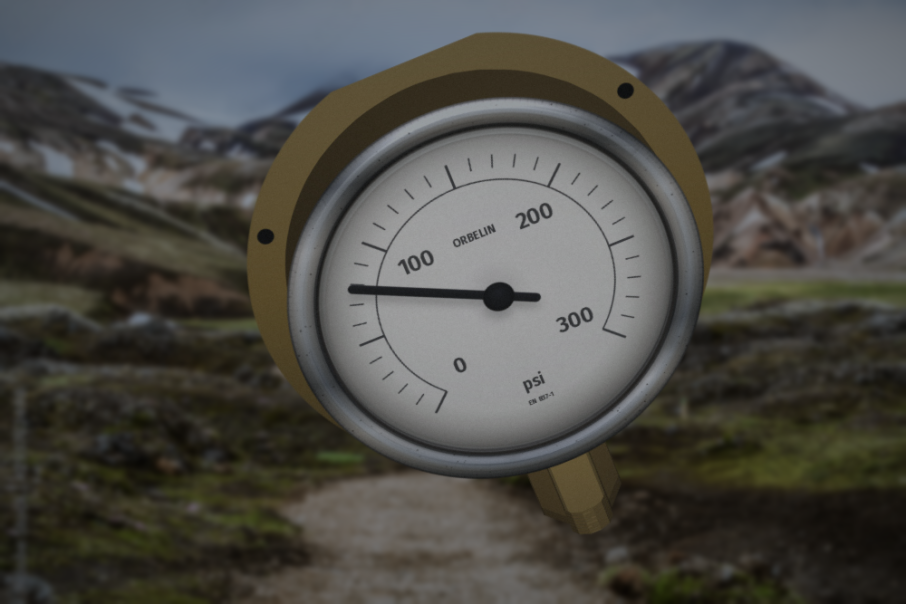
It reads 80 psi
